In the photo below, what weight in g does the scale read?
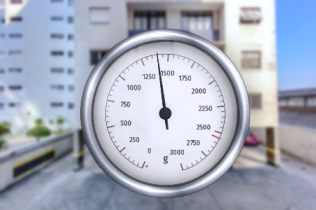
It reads 1400 g
